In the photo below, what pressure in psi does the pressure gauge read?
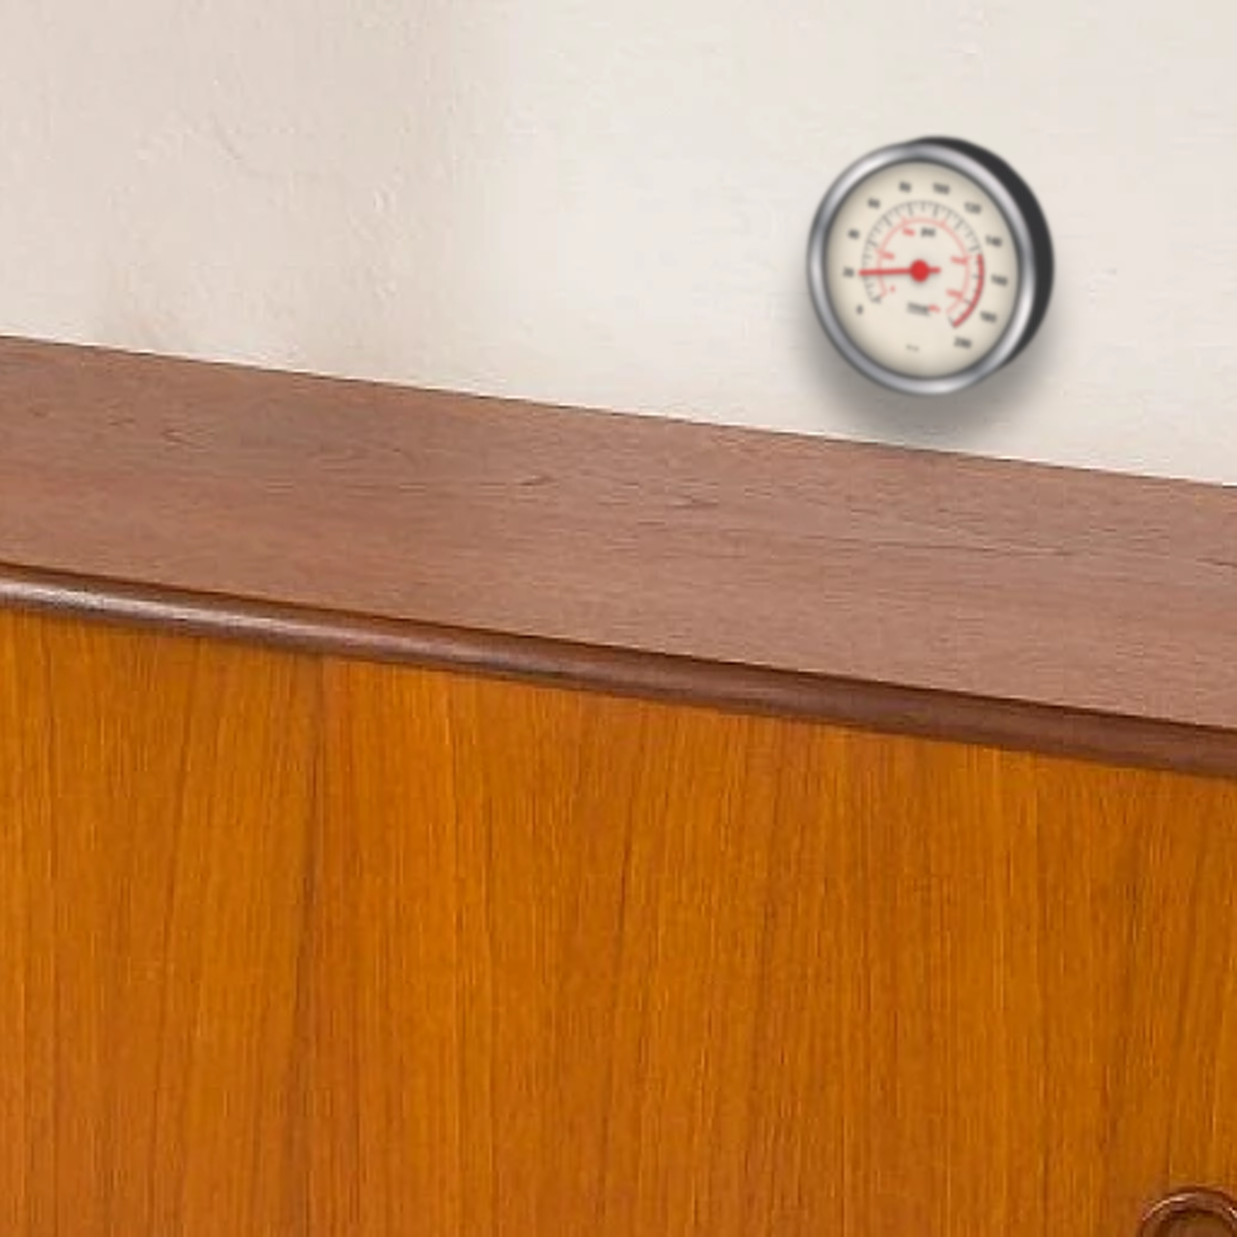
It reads 20 psi
